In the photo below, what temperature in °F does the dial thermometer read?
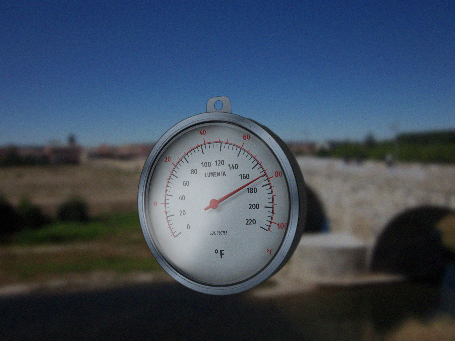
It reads 172 °F
